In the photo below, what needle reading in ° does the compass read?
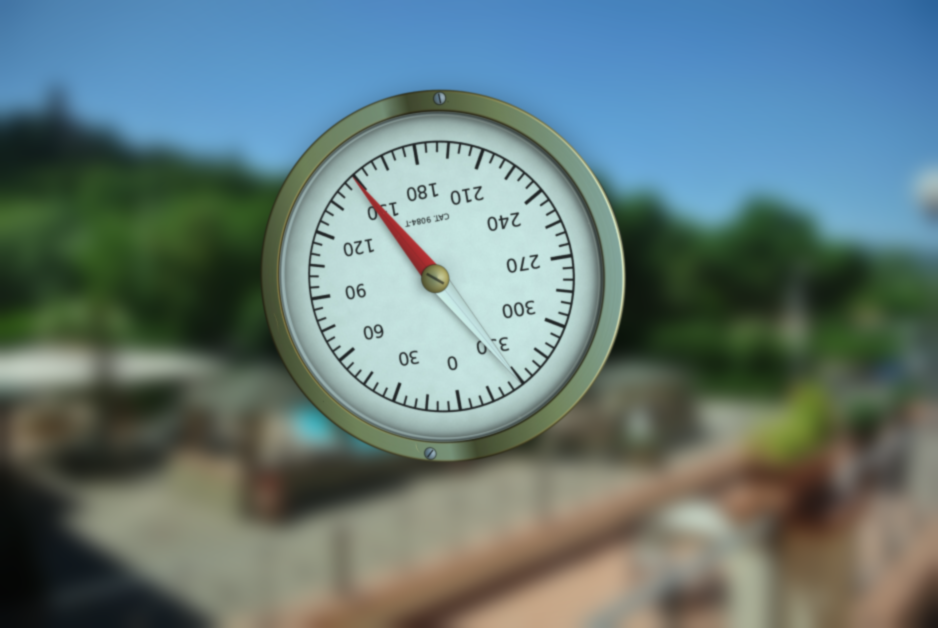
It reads 150 °
